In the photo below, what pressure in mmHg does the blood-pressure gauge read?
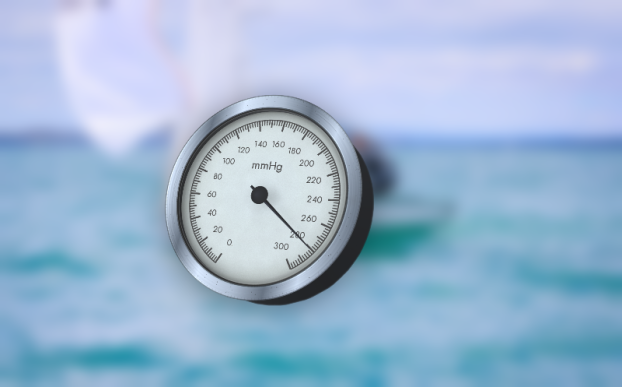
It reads 280 mmHg
